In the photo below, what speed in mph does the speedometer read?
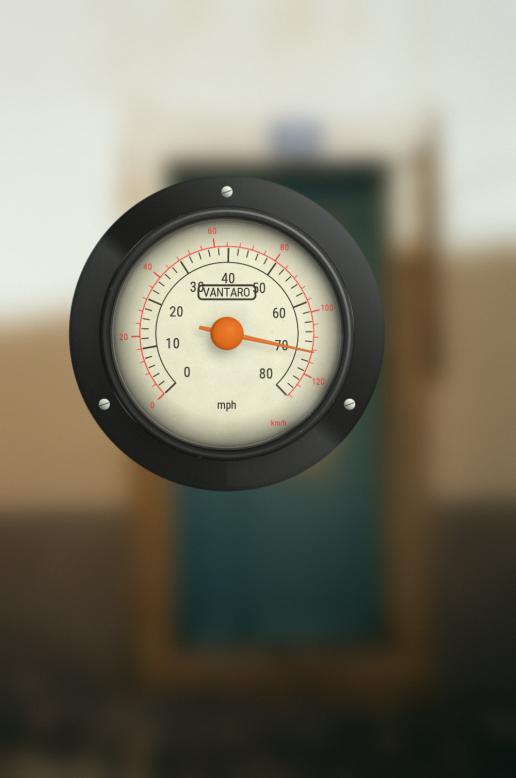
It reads 70 mph
